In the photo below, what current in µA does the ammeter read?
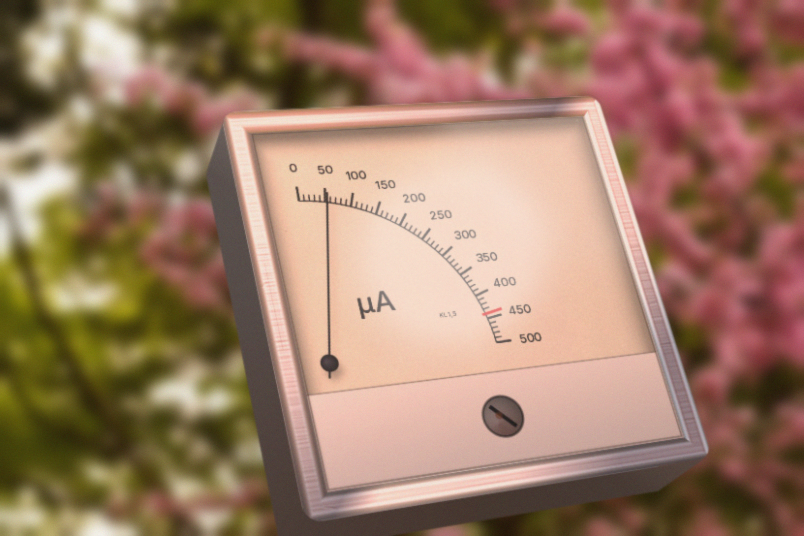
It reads 50 µA
